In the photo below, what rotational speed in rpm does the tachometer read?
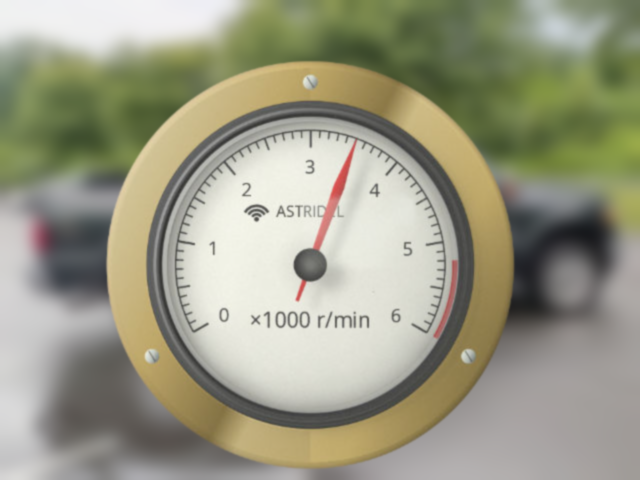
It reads 3500 rpm
